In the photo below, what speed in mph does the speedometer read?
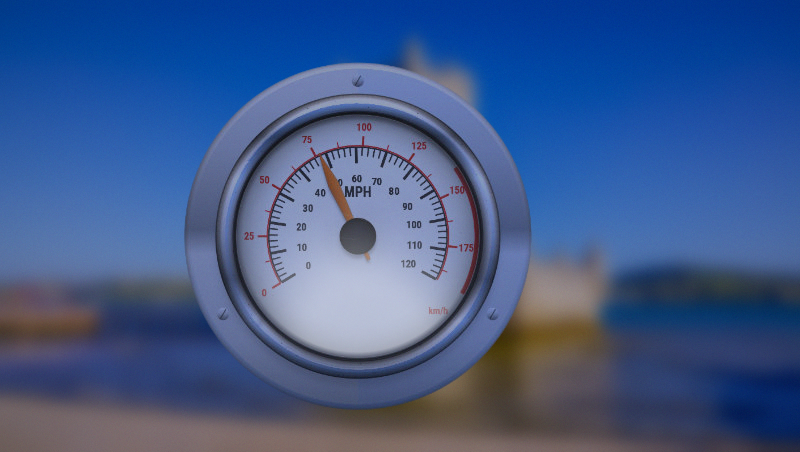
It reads 48 mph
